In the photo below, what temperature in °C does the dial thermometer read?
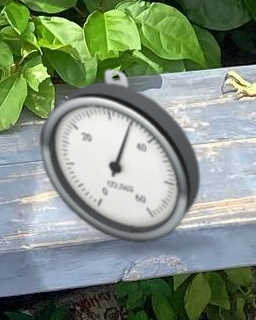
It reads 35 °C
